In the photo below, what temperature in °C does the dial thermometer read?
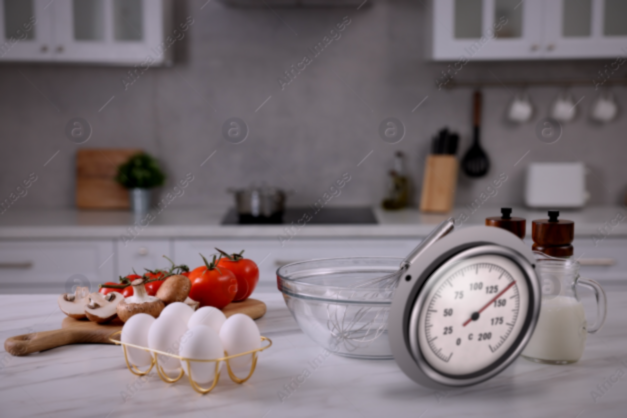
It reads 137.5 °C
